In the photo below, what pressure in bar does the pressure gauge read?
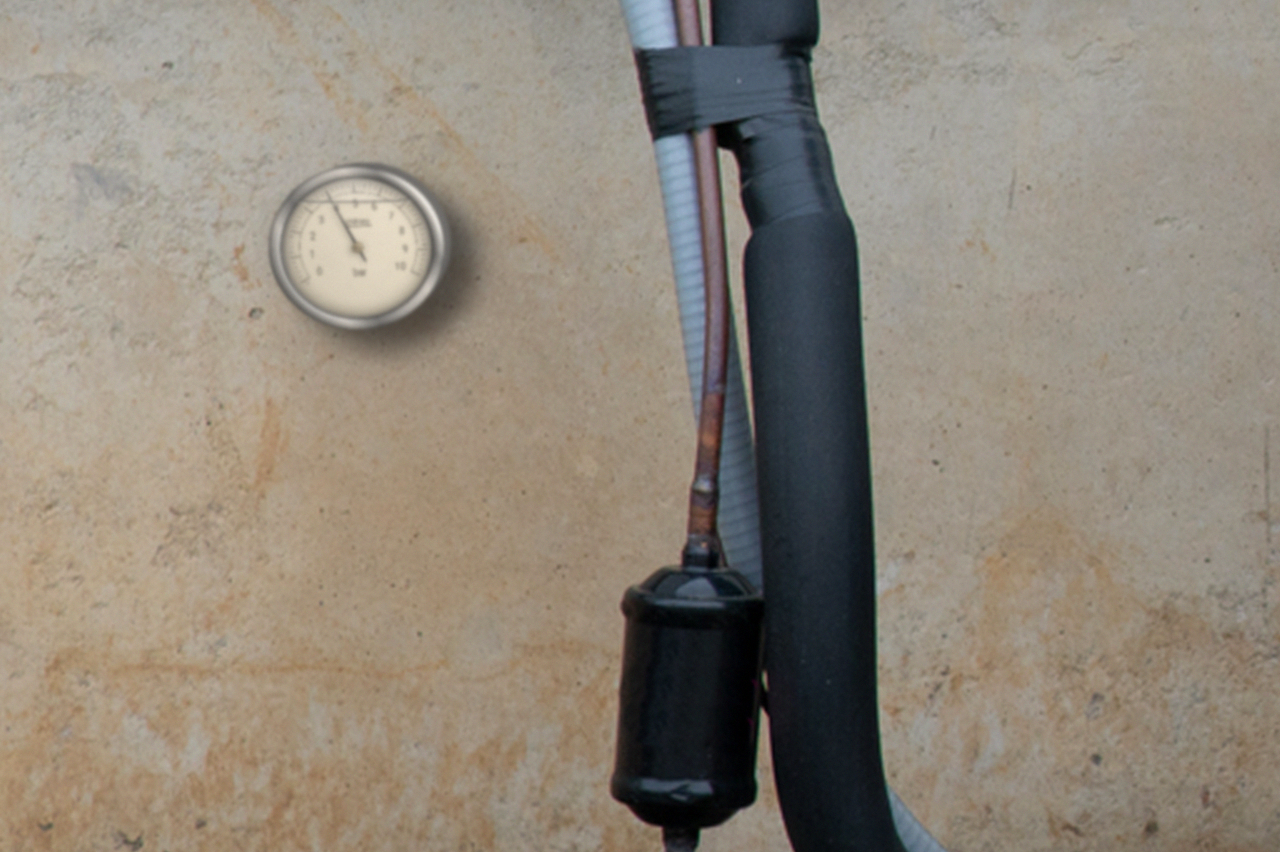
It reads 4 bar
